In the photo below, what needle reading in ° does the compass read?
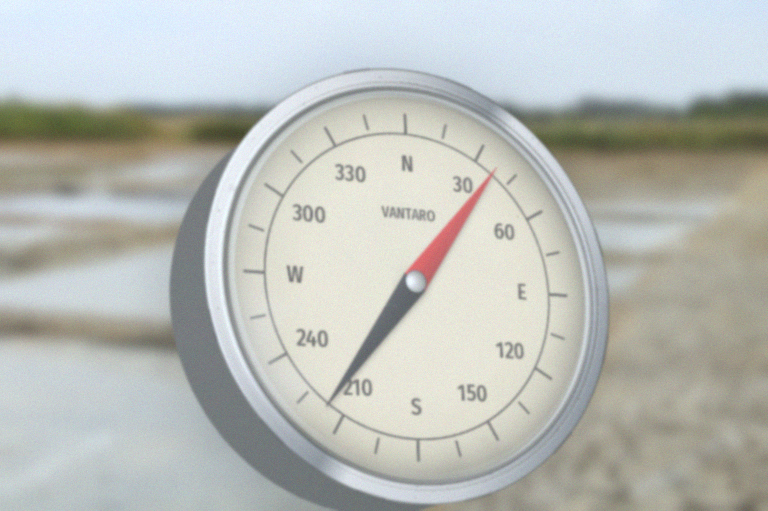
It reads 37.5 °
